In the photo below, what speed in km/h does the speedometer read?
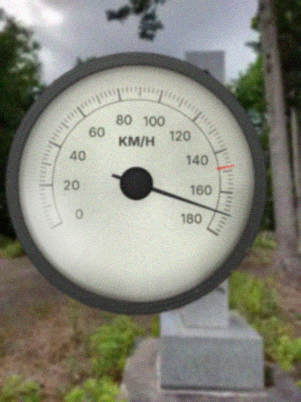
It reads 170 km/h
